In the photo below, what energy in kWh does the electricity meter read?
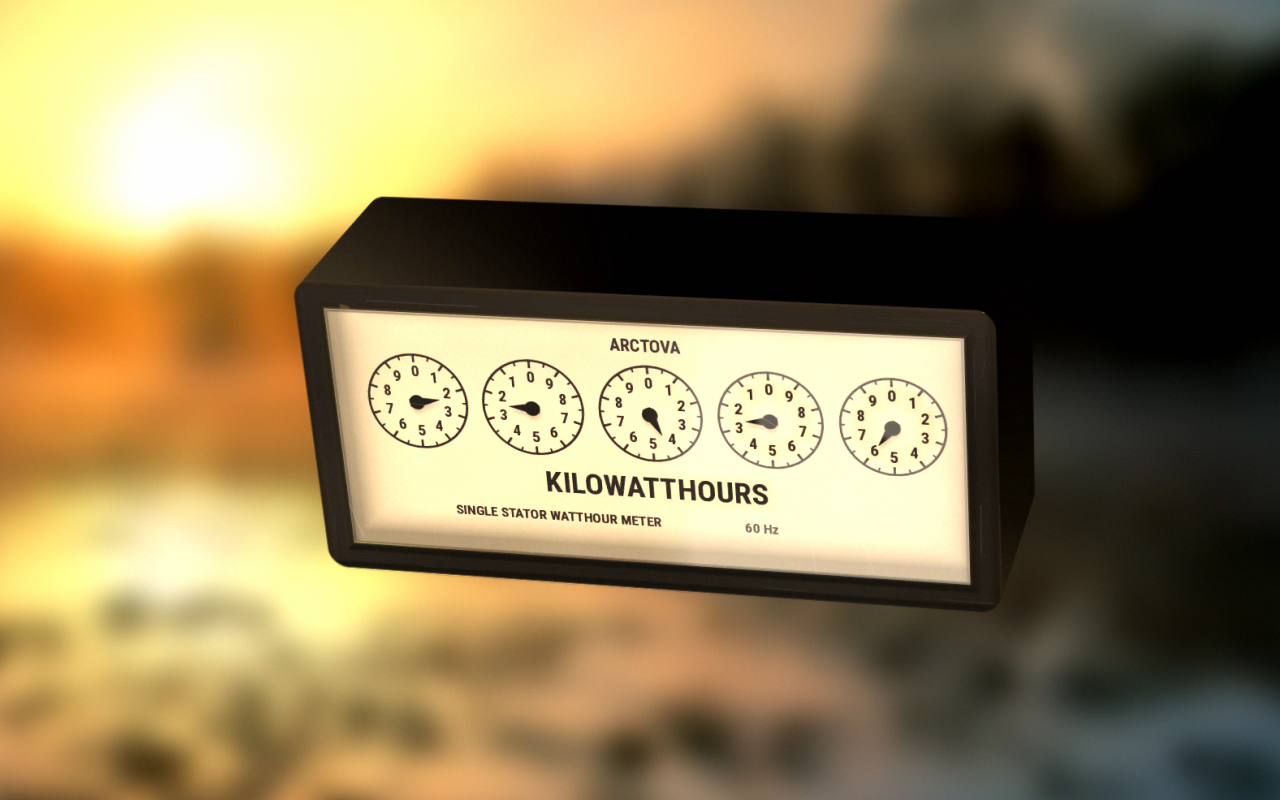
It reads 22426 kWh
